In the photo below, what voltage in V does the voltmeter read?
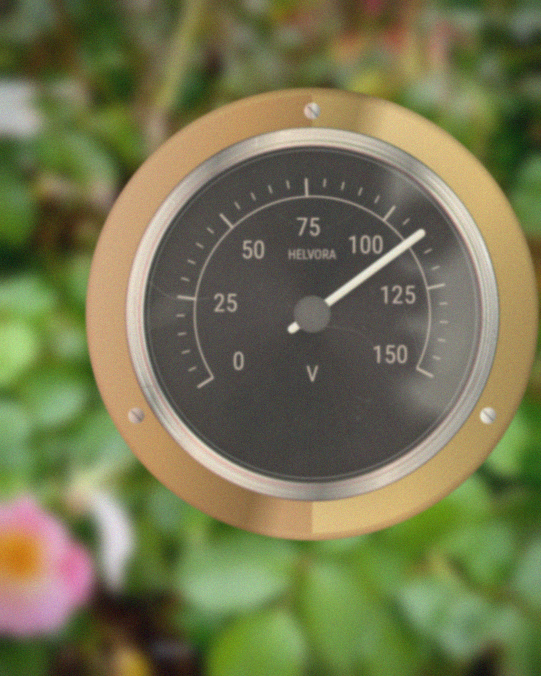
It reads 110 V
